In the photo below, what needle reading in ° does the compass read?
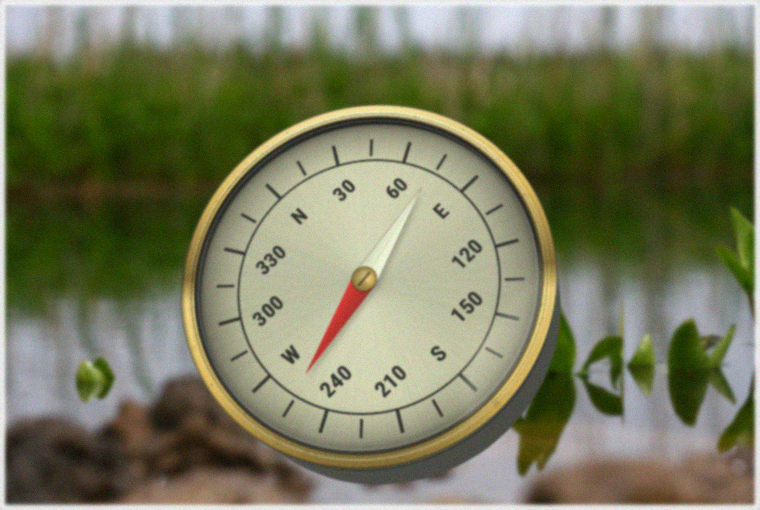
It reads 255 °
